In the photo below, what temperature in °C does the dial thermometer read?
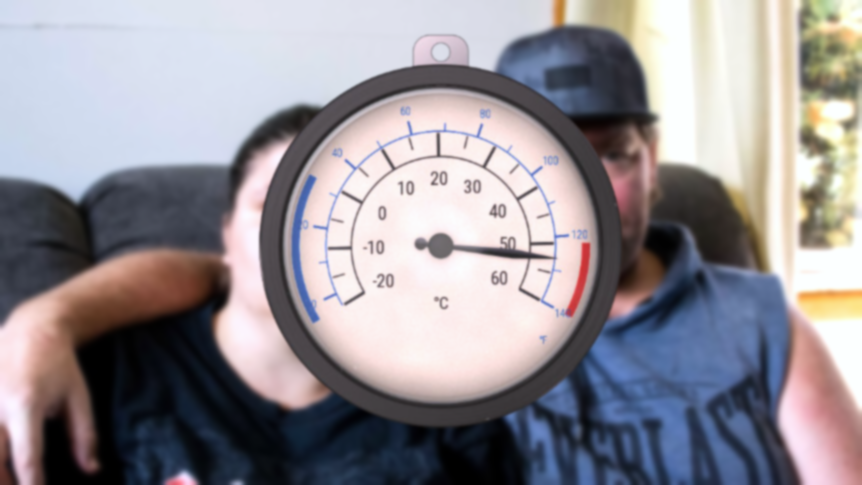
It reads 52.5 °C
